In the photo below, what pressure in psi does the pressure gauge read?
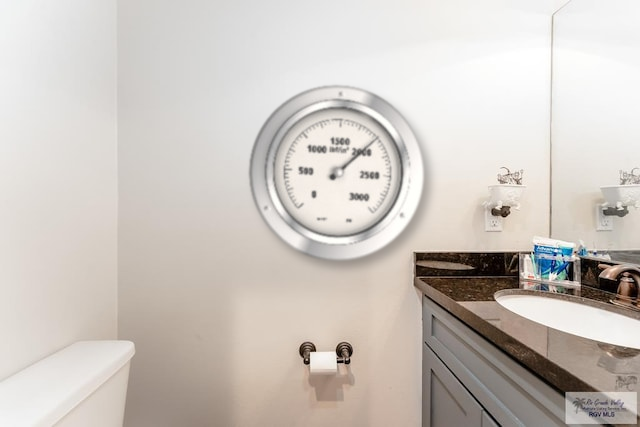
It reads 2000 psi
